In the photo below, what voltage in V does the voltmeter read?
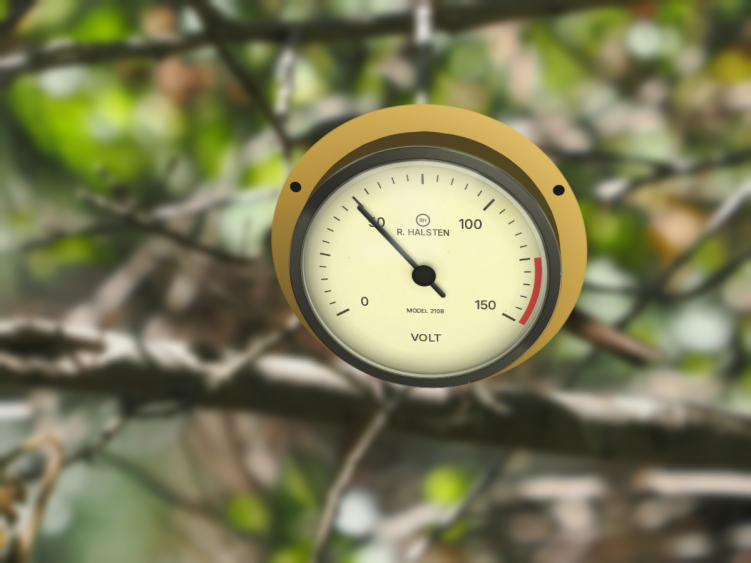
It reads 50 V
